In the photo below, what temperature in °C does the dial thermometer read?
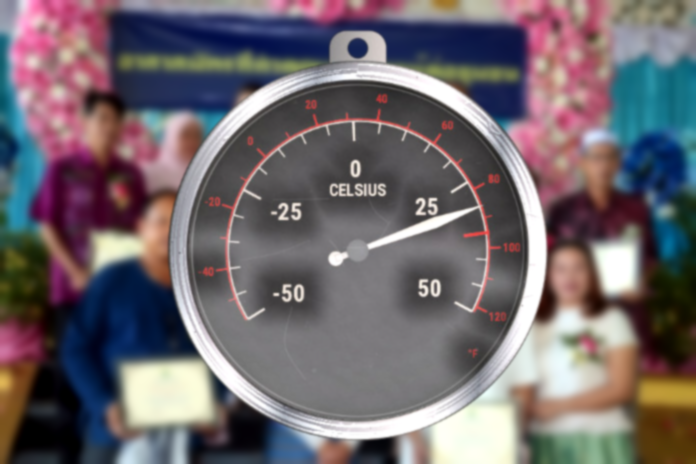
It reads 30 °C
